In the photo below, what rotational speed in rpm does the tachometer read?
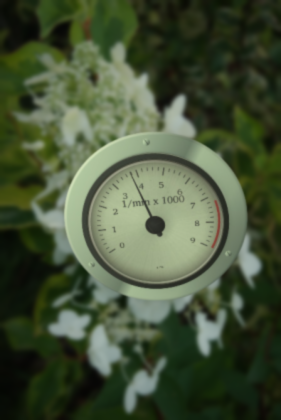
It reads 3800 rpm
